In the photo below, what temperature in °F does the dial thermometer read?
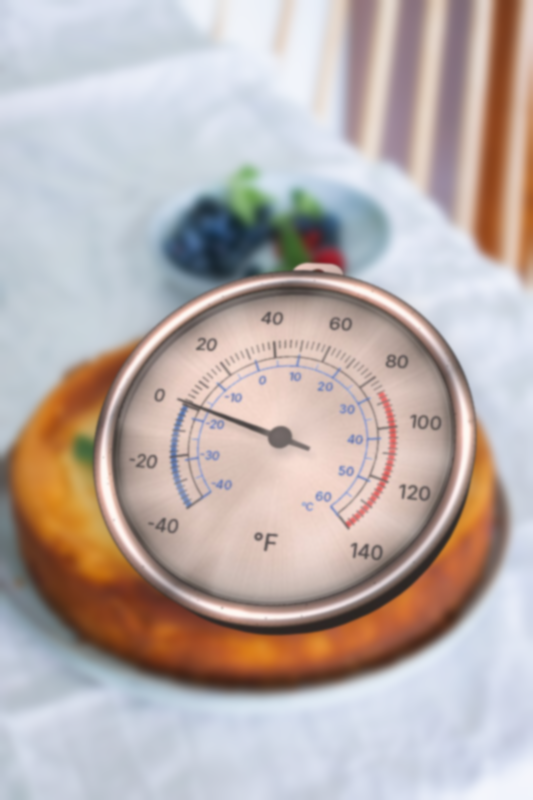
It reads 0 °F
